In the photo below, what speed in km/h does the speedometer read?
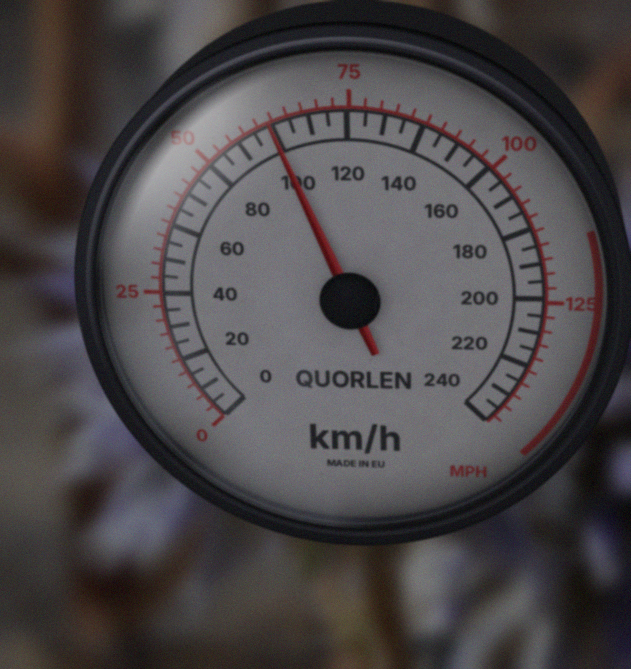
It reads 100 km/h
